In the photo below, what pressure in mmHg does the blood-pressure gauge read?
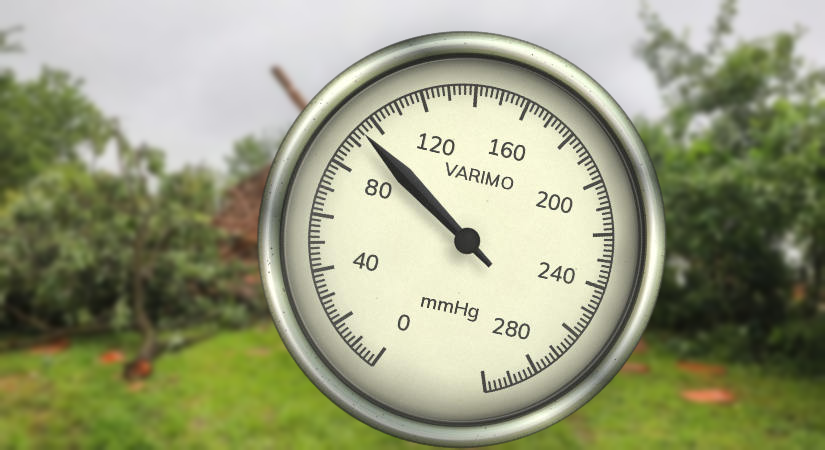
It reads 94 mmHg
